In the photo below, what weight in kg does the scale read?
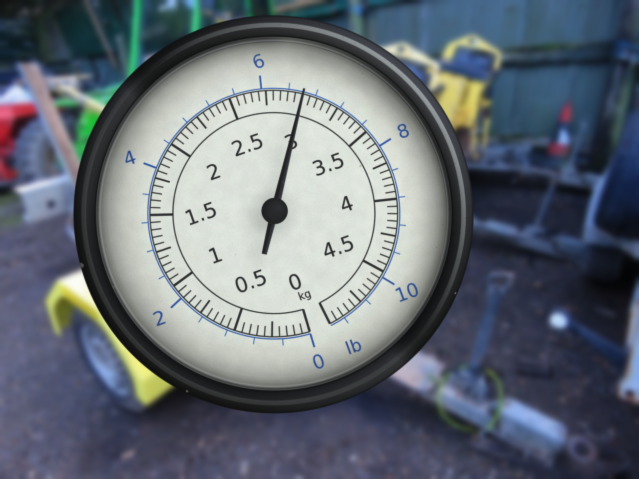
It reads 3 kg
